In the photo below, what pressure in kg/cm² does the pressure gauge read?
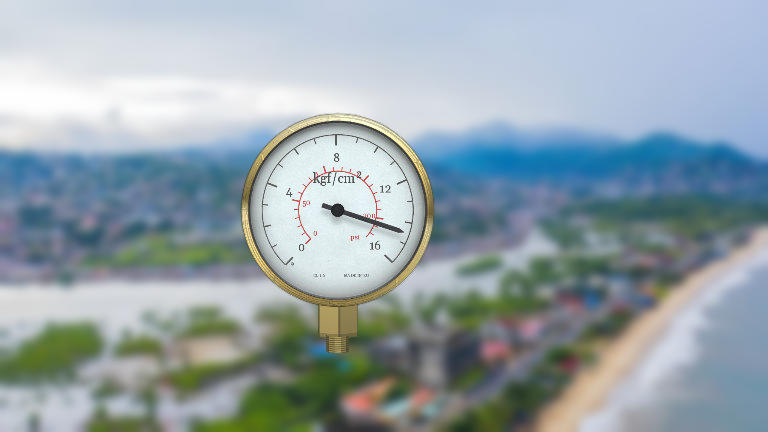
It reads 14.5 kg/cm²
